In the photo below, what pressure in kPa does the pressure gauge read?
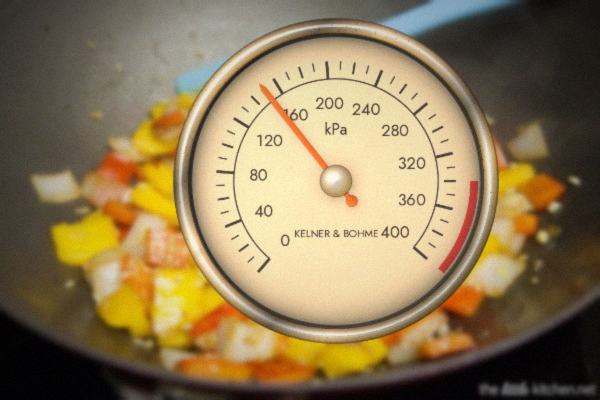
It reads 150 kPa
